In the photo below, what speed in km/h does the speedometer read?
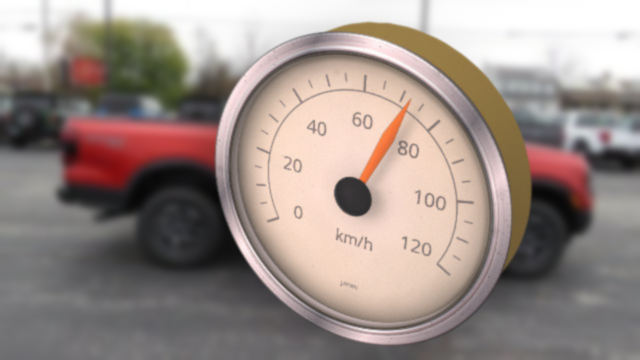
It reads 72.5 km/h
